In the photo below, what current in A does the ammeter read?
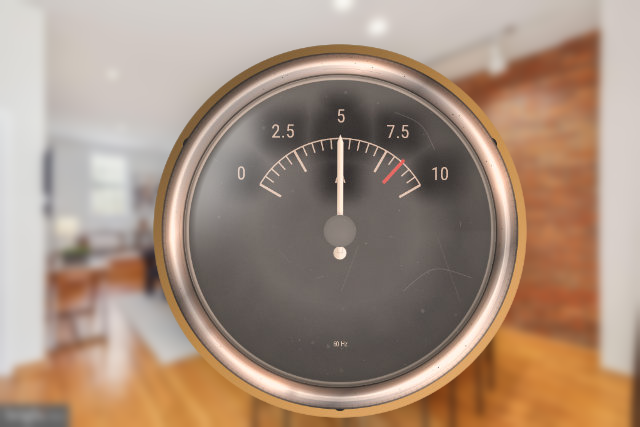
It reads 5 A
